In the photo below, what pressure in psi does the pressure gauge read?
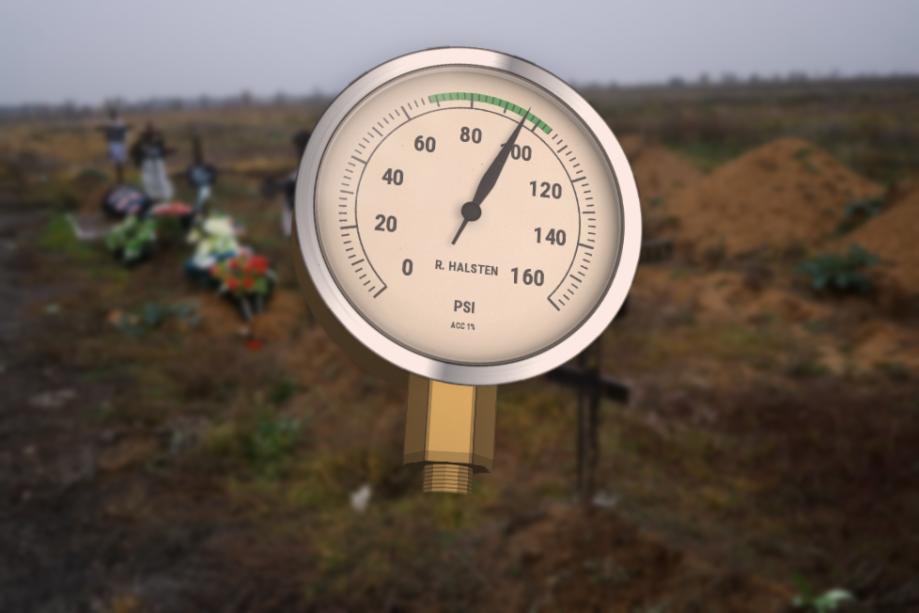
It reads 96 psi
